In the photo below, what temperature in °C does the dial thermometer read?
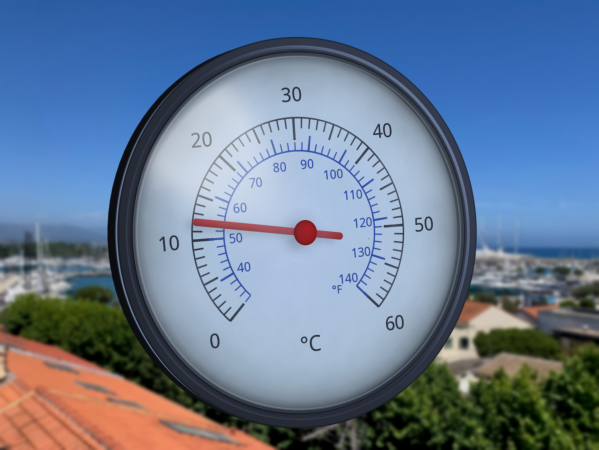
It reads 12 °C
